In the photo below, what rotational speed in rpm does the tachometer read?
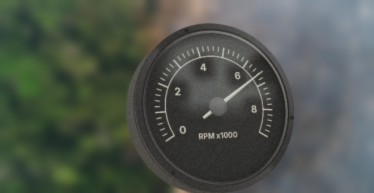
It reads 6600 rpm
